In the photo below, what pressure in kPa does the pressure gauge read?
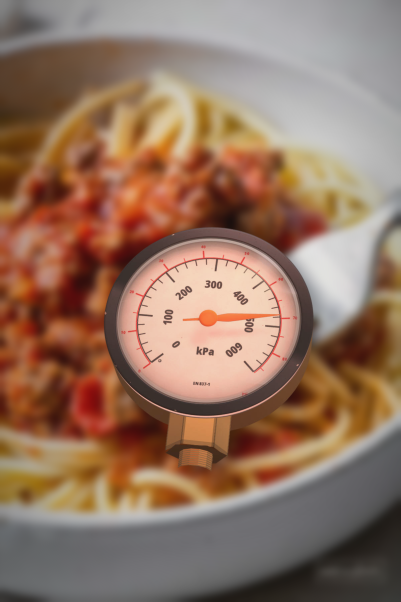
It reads 480 kPa
